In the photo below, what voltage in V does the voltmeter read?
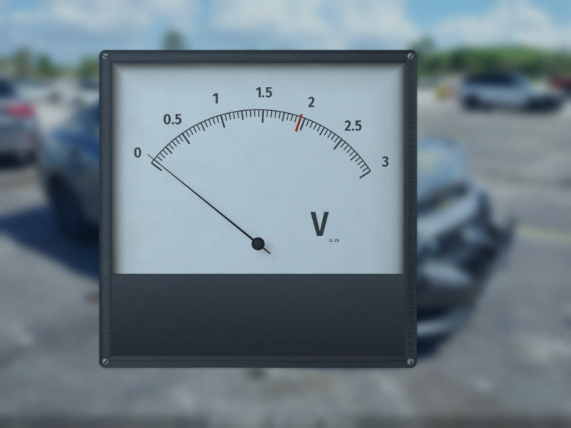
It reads 0.05 V
